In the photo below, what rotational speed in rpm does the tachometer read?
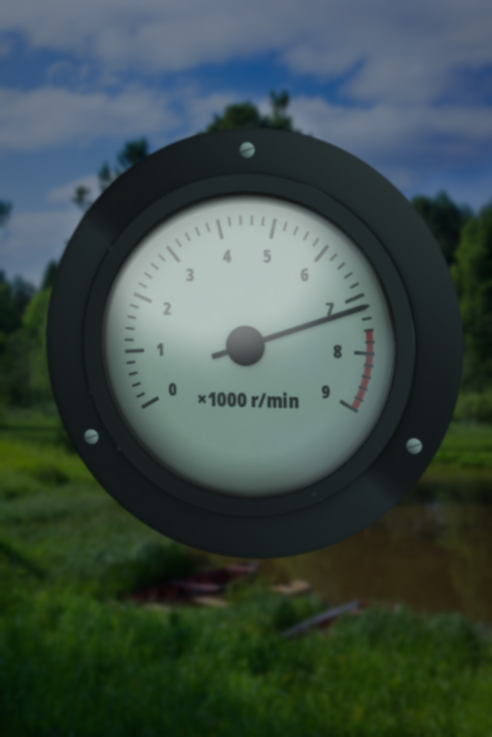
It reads 7200 rpm
